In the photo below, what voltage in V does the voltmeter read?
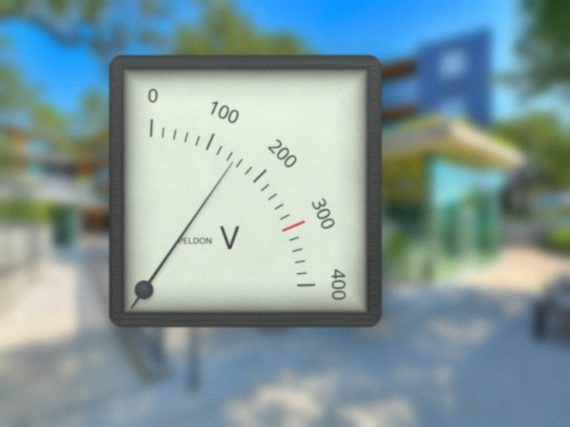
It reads 150 V
